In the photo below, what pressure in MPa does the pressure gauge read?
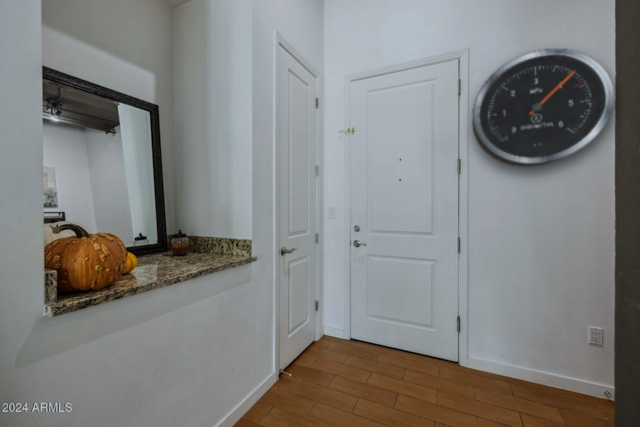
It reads 4 MPa
